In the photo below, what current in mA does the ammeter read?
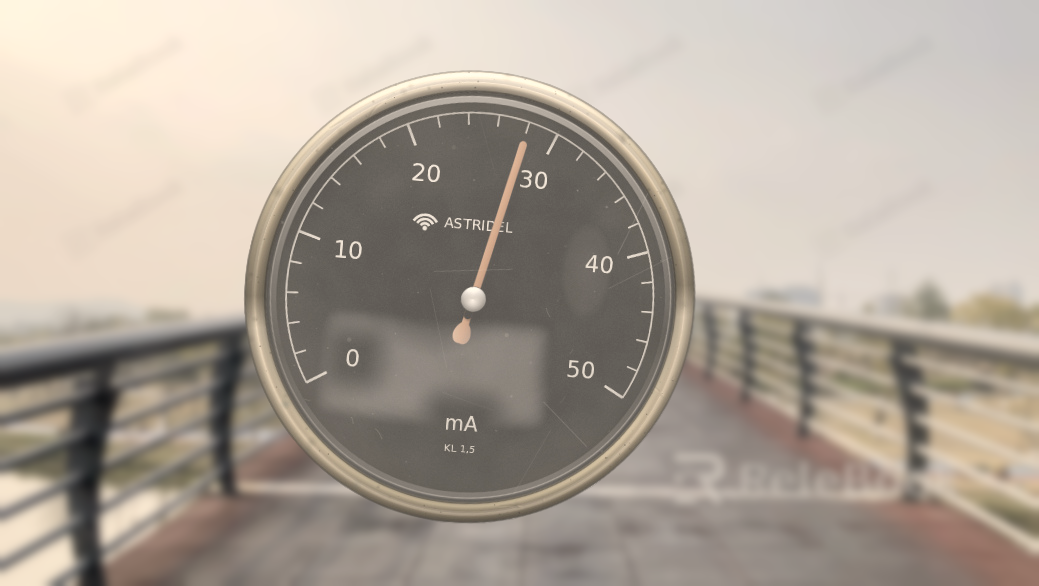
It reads 28 mA
